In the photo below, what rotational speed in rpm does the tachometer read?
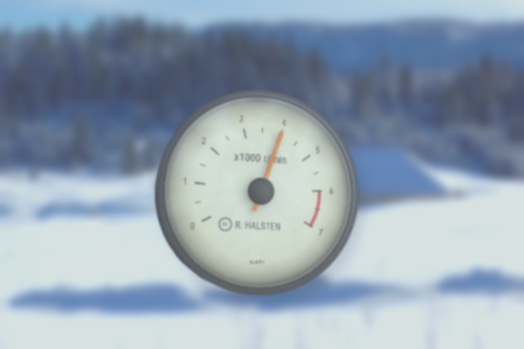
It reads 4000 rpm
